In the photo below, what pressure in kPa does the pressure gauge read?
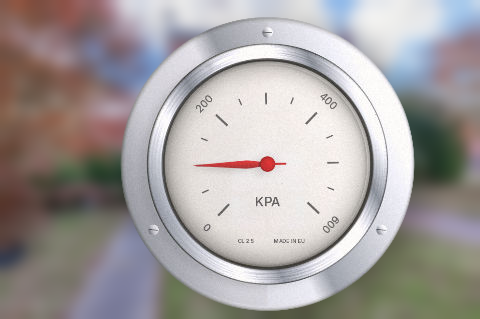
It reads 100 kPa
